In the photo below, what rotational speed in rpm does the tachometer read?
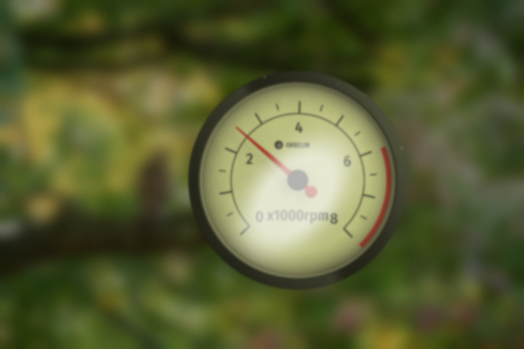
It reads 2500 rpm
